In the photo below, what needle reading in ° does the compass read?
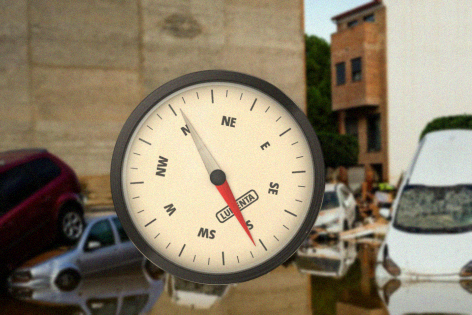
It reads 185 °
